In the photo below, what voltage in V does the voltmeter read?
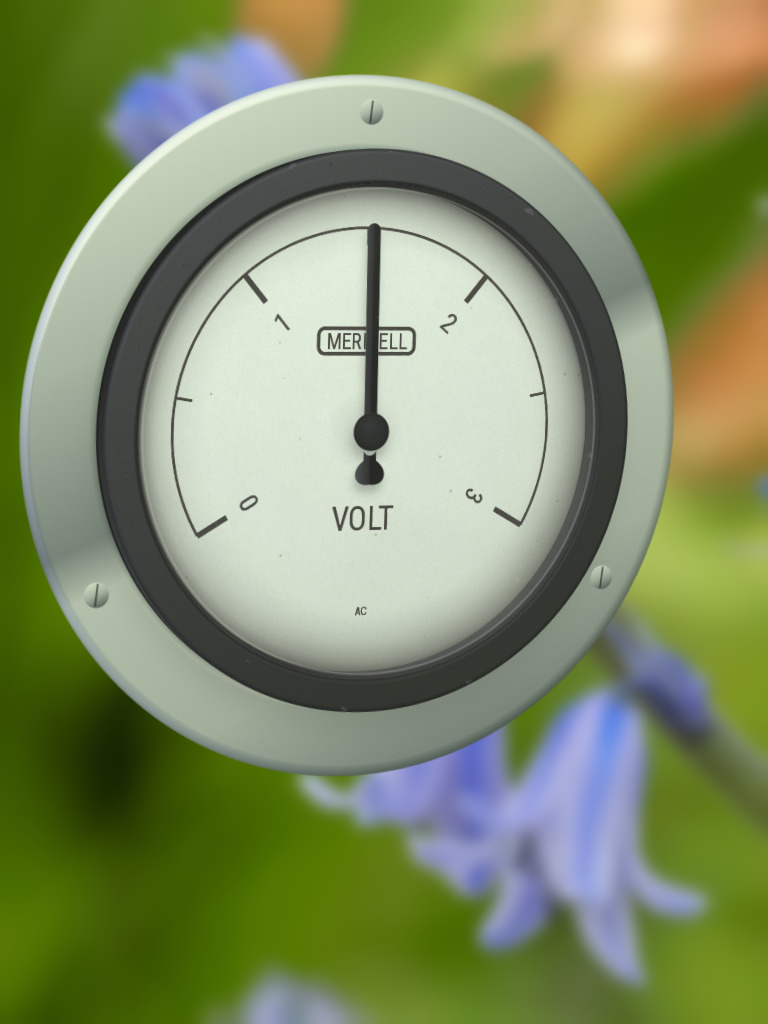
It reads 1.5 V
